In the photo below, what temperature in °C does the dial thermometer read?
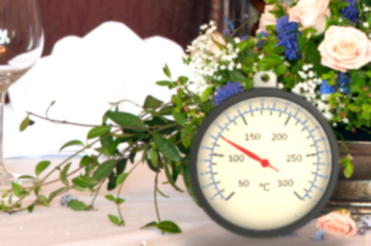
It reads 120 °C
